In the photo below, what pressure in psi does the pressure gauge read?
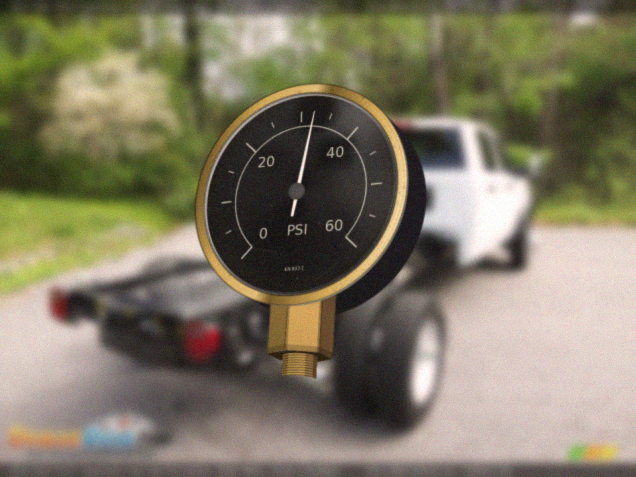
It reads 32.5 psi
